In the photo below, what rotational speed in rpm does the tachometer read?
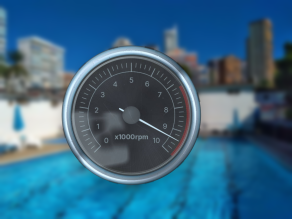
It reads 9400 rpm
